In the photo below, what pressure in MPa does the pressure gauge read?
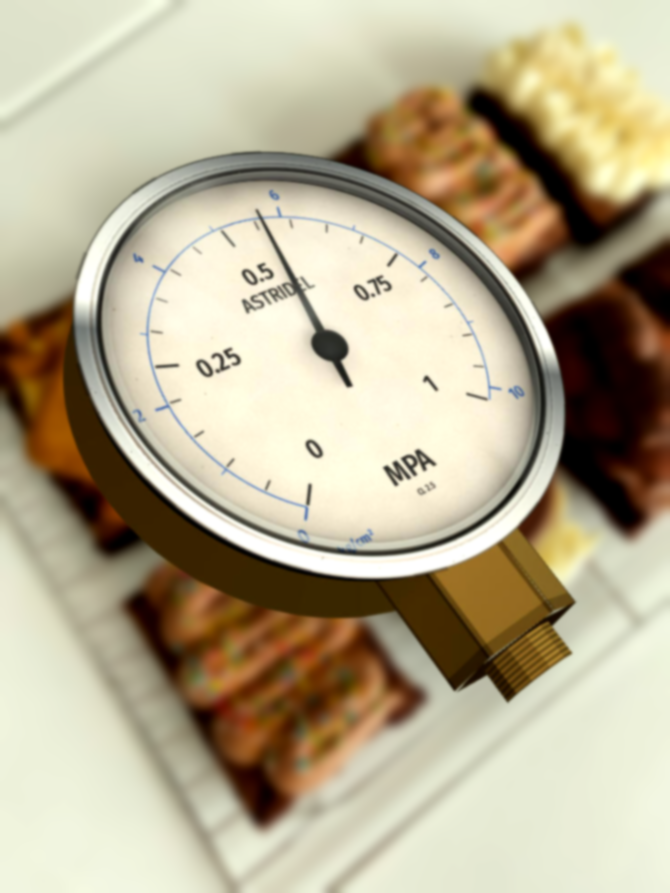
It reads 0.55 MPa
